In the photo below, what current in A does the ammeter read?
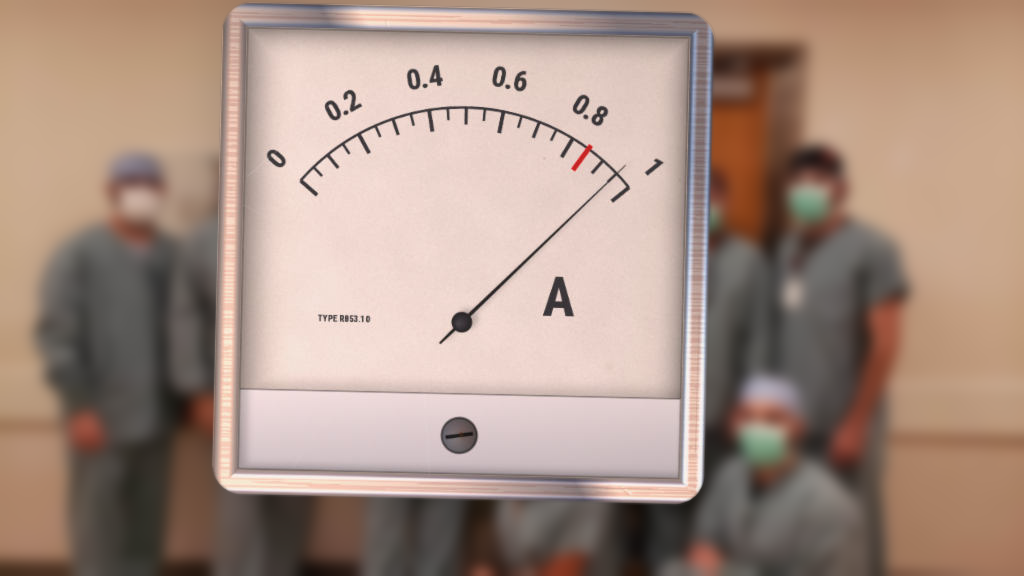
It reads 0.95 A
